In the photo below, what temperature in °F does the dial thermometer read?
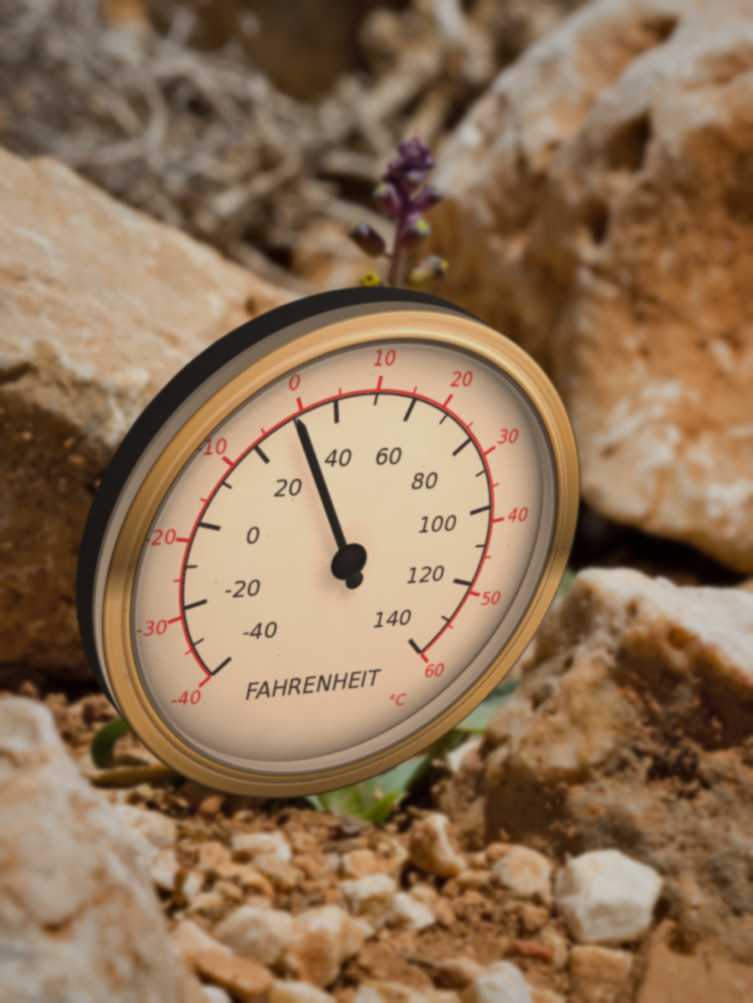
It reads 30 °F
